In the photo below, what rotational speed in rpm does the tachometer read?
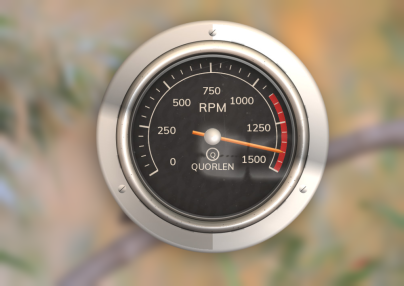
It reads 1400 rpm
